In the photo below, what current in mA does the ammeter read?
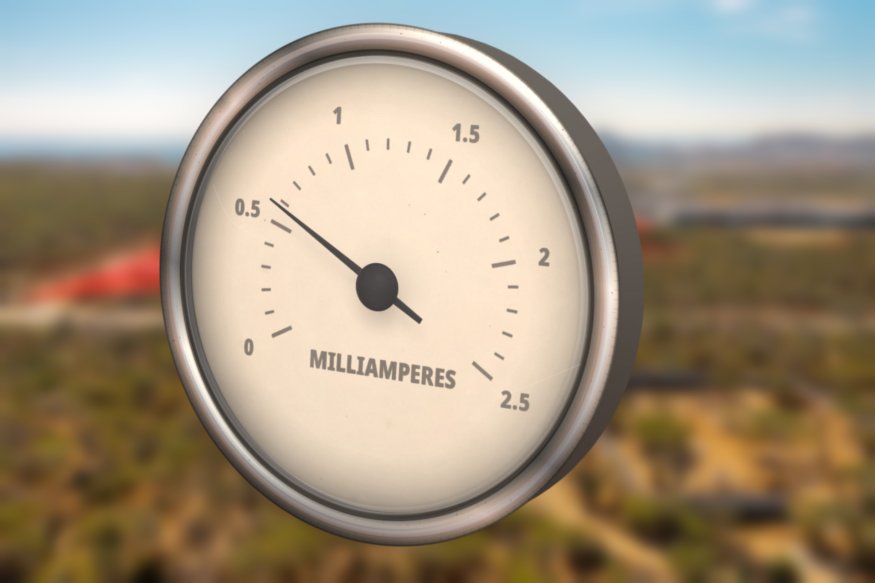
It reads 0.6 mA
